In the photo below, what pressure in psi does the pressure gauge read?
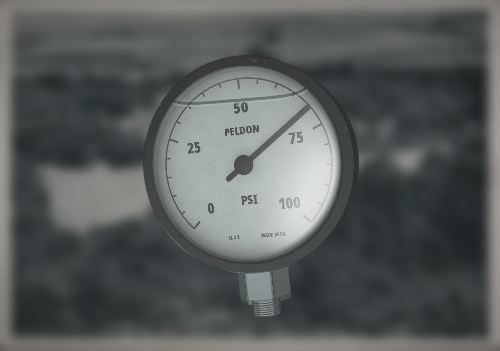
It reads 70 psi
